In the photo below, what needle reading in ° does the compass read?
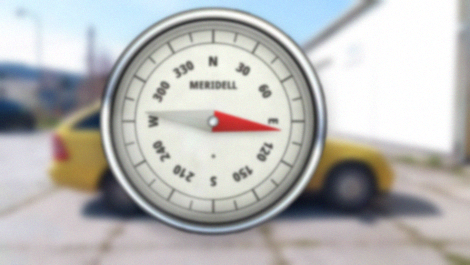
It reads 97.5 °
